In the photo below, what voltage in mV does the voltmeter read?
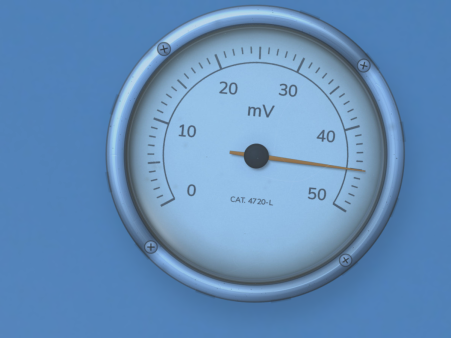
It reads 45 mV
